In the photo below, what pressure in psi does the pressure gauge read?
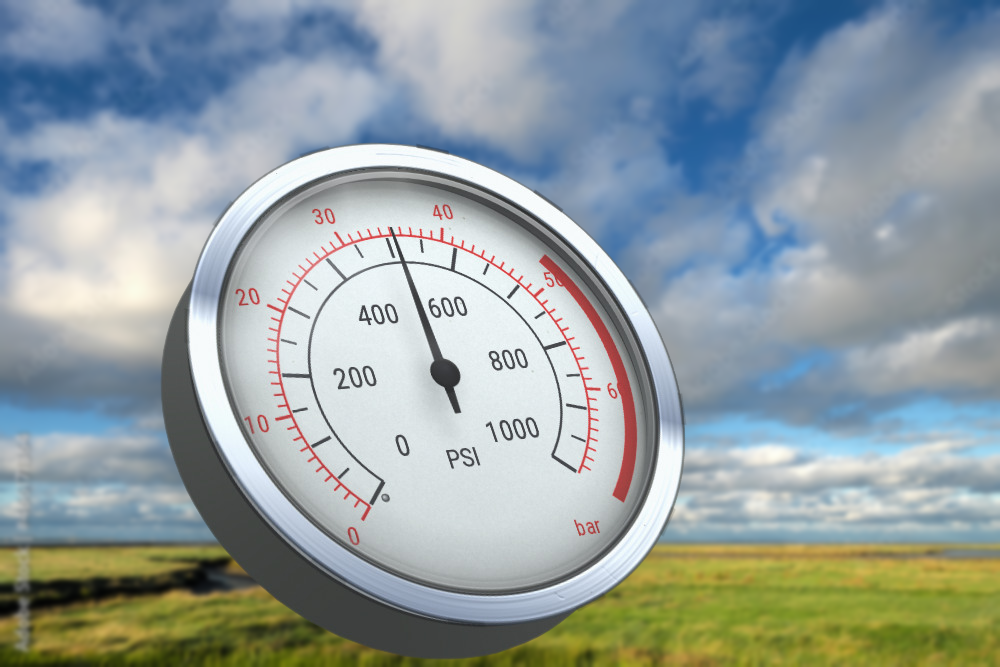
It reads 500 psi
